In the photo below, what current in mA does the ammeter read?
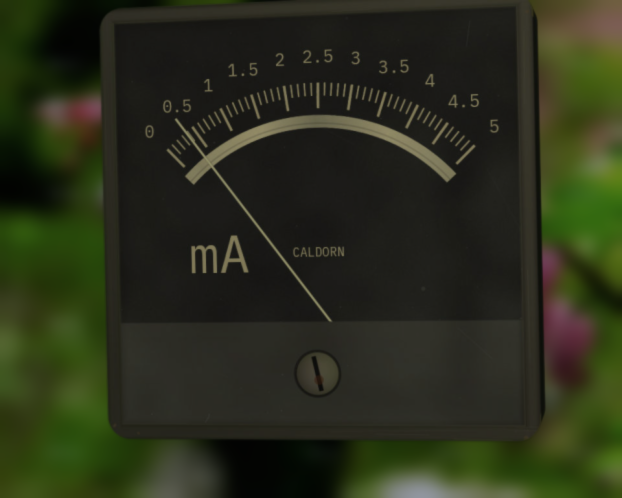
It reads 0.4 mA
